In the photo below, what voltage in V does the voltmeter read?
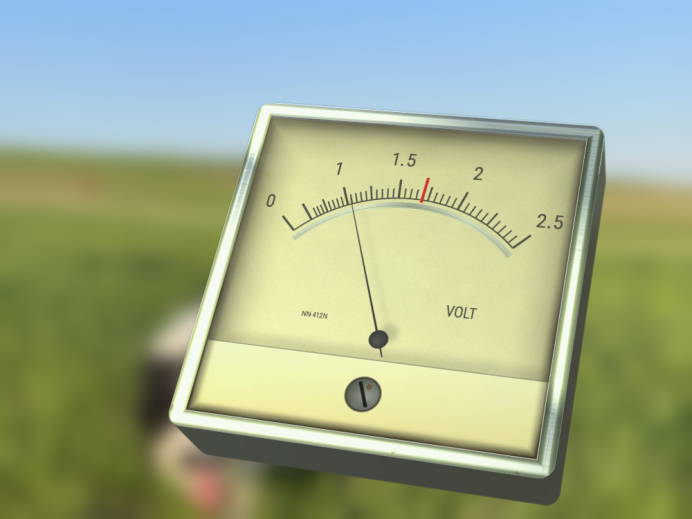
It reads 1.05 V
